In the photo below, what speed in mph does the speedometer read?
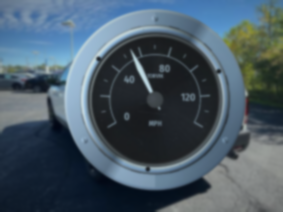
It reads 55 mph
